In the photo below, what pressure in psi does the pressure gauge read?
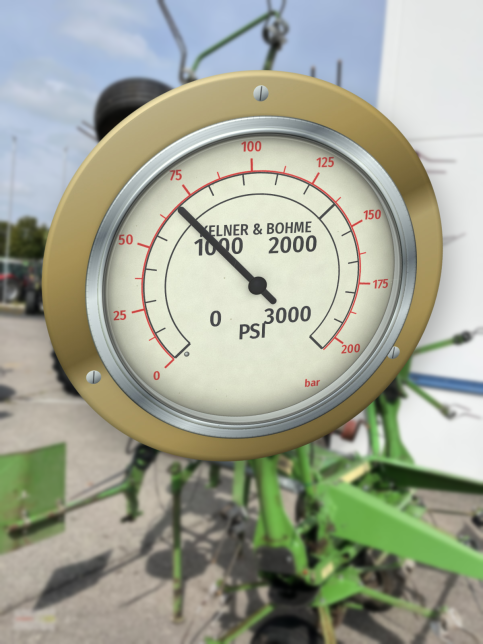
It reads 1000 psi
